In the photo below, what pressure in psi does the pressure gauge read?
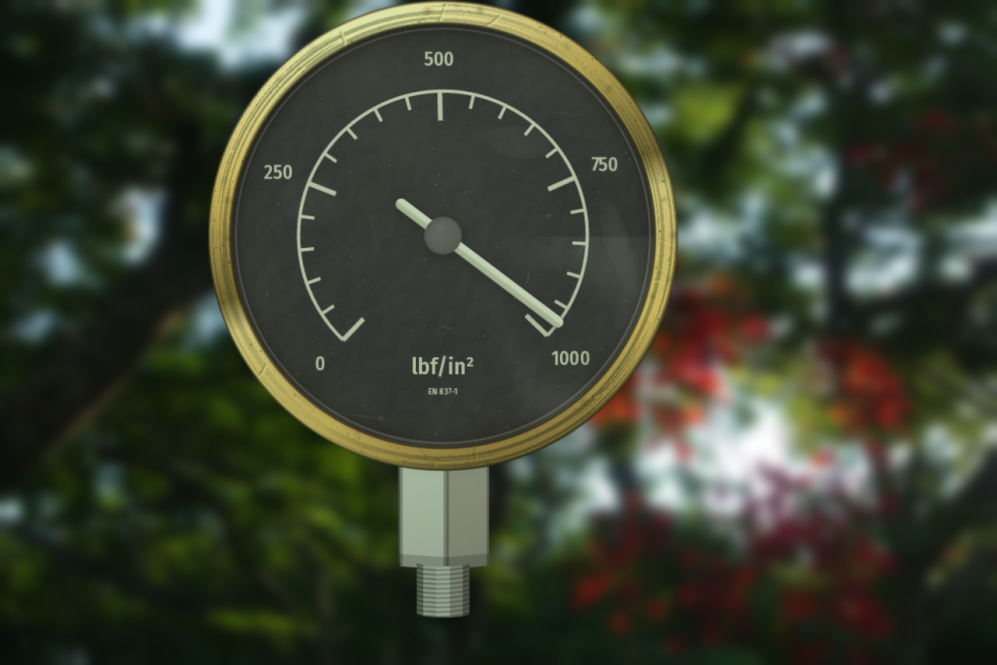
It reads 975 psi
